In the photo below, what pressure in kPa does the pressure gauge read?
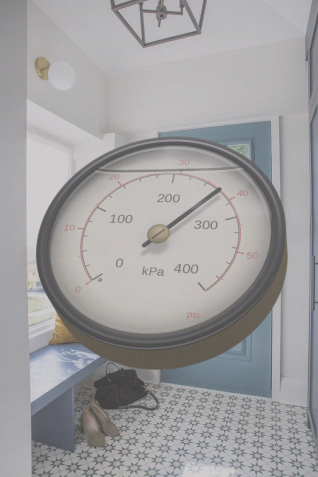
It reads 260 kPa
